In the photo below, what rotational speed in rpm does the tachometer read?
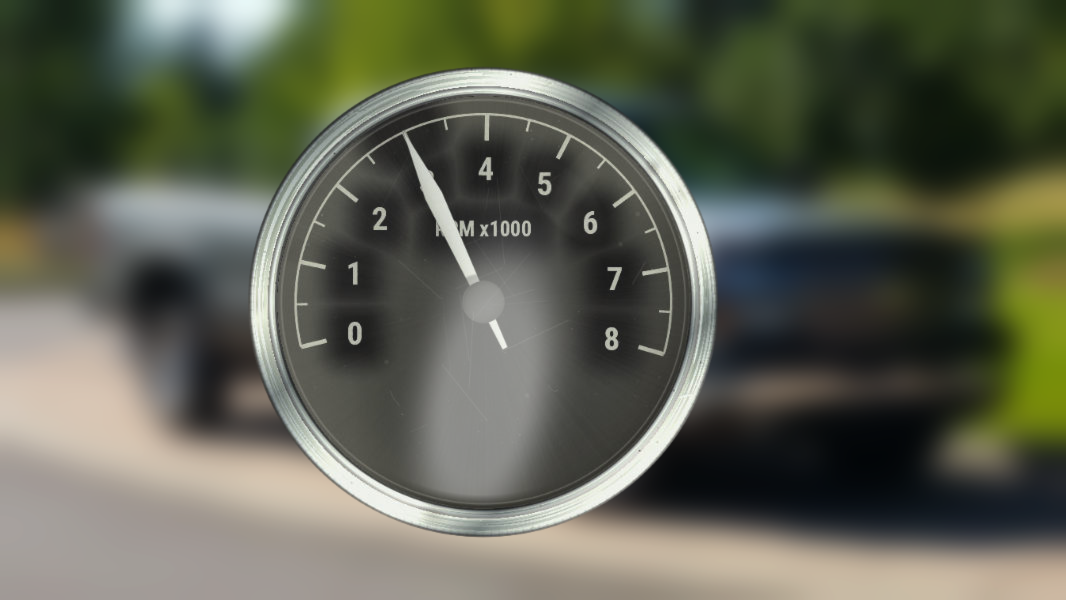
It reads 3000 rpm
